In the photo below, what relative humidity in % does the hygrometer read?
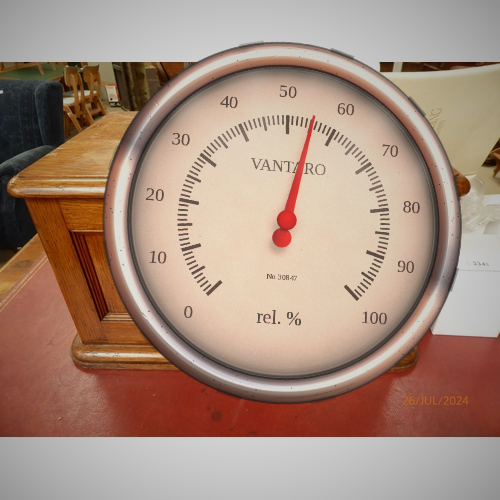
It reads 55 %
